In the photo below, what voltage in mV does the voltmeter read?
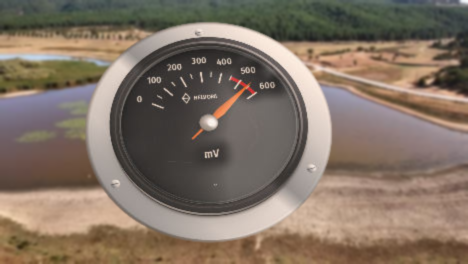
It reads 550 mV
